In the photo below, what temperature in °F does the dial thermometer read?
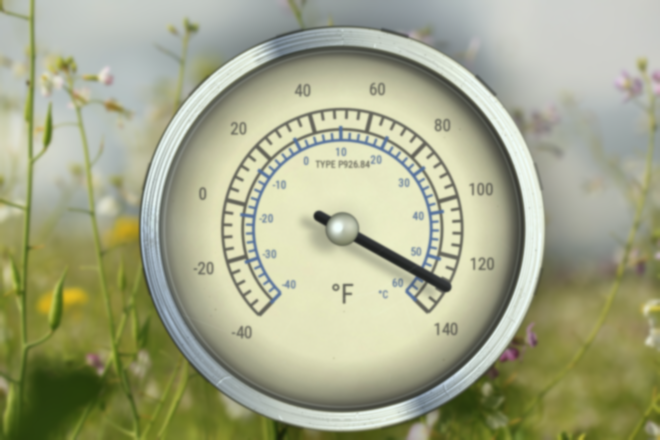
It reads 130 °F
